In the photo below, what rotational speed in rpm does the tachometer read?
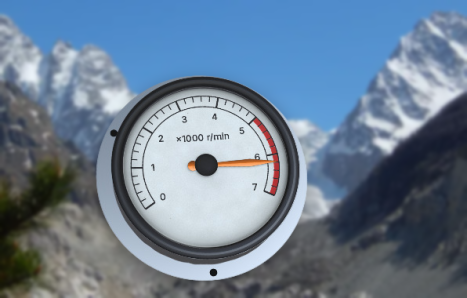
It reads 6200 rpm
